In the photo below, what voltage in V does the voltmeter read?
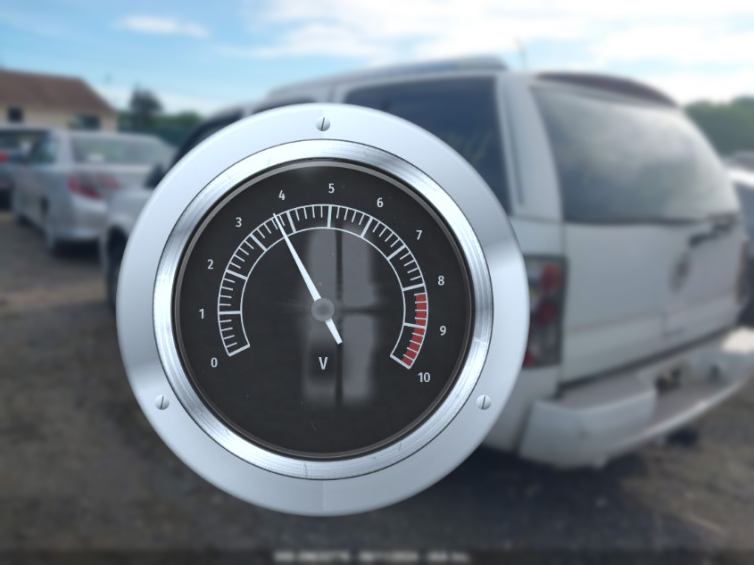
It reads 3.7 V
